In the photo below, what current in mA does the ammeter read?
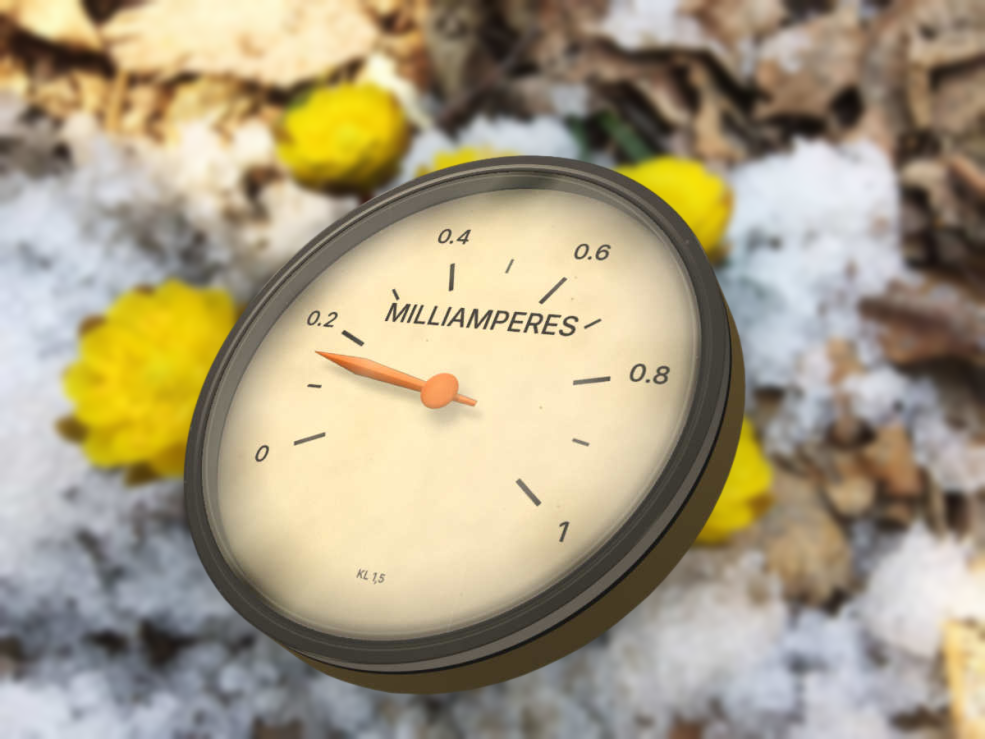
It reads 0.15 mA
